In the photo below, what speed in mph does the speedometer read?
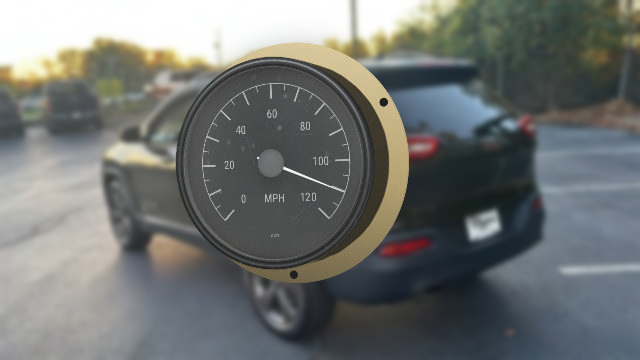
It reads 110 mph
